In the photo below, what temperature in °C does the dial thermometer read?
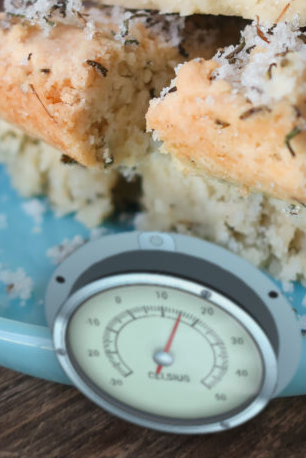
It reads 15 °C
